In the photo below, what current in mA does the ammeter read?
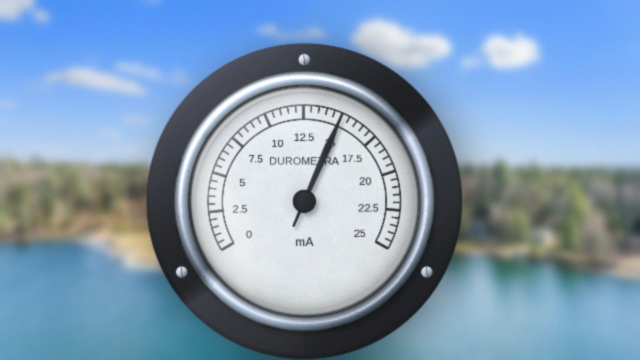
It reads 15 mA
